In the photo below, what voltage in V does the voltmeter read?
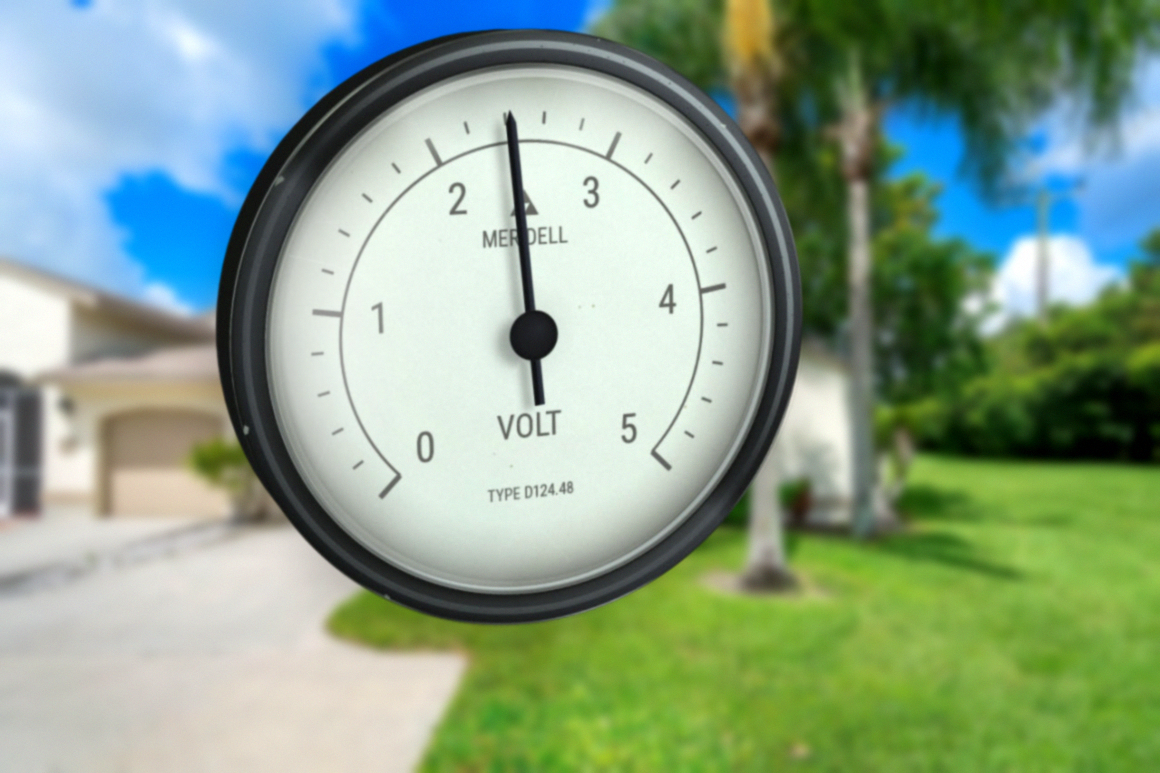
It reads 2.4 V
